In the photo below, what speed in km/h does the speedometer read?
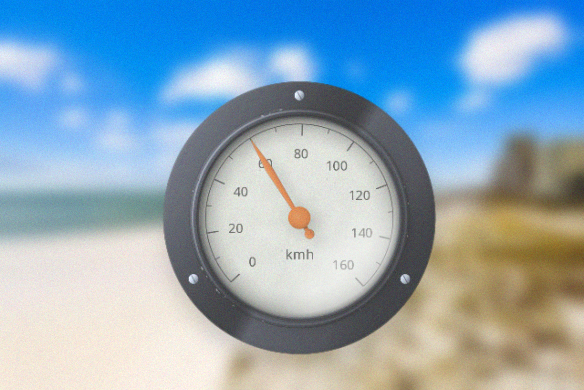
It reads 60 km/h
